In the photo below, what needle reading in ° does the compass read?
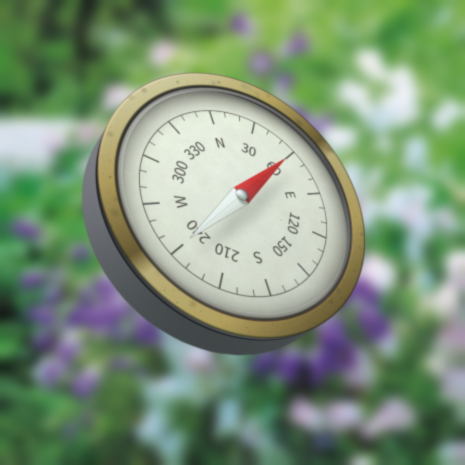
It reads 60 °
